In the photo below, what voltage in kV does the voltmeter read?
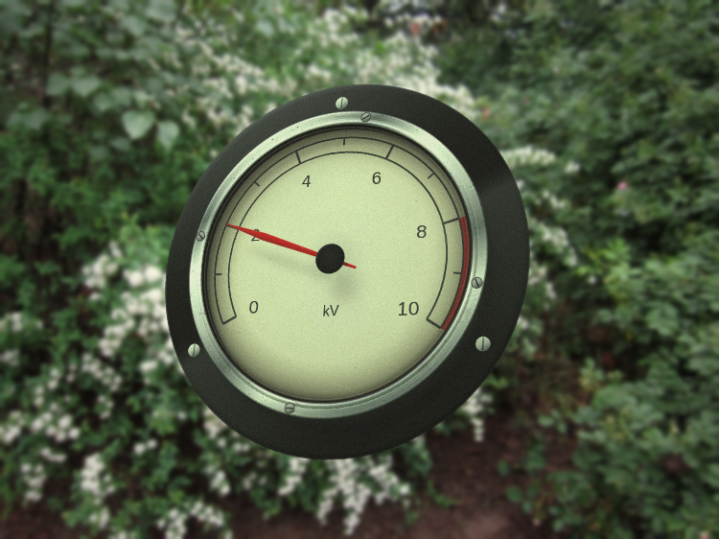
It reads 2 kV
